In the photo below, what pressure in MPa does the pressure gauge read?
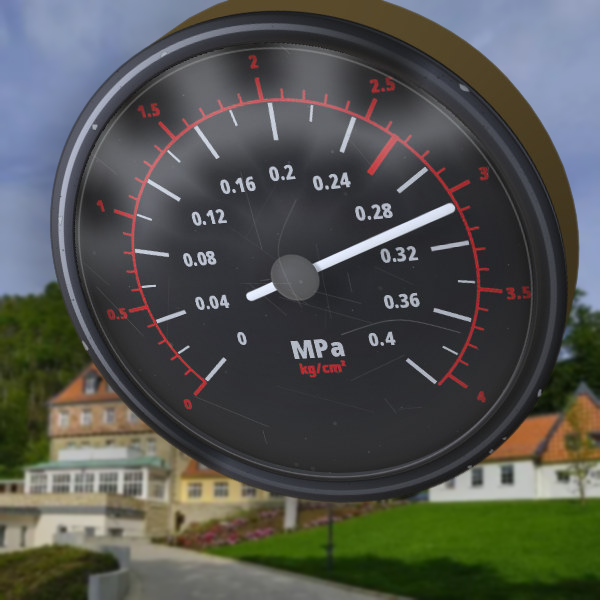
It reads 0.3 MPa
